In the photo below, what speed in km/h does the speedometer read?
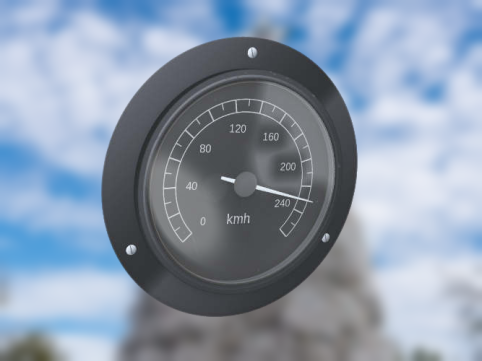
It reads 230 km/h
